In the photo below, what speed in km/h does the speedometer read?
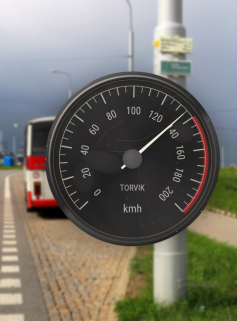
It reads 135 km/h
